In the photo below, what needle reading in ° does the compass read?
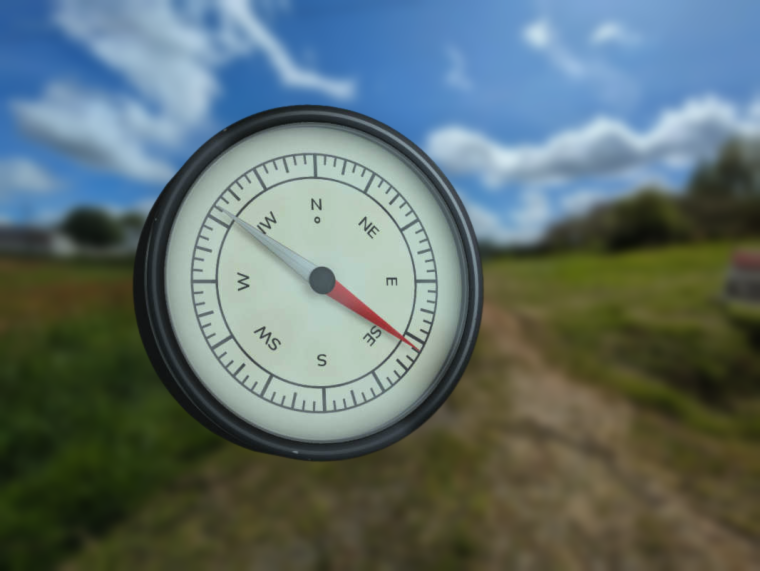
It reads 125 °
